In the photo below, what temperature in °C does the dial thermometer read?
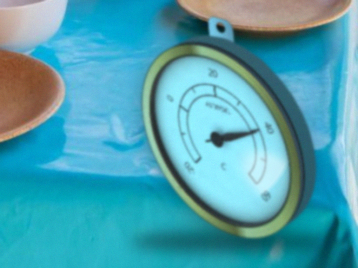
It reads 40 °C
